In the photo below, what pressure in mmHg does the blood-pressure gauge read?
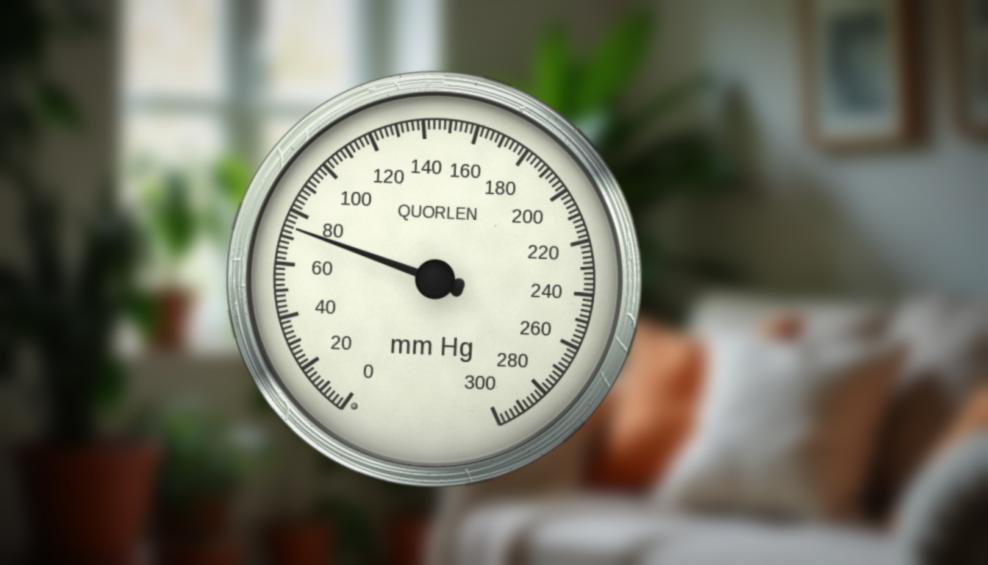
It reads 74 mmHg
